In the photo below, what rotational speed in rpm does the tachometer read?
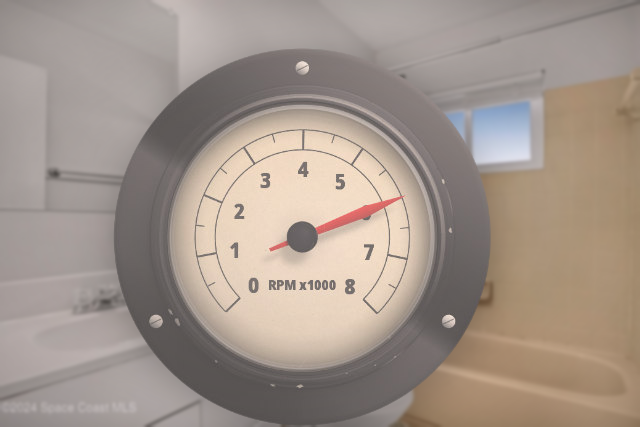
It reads 6000 rpm
